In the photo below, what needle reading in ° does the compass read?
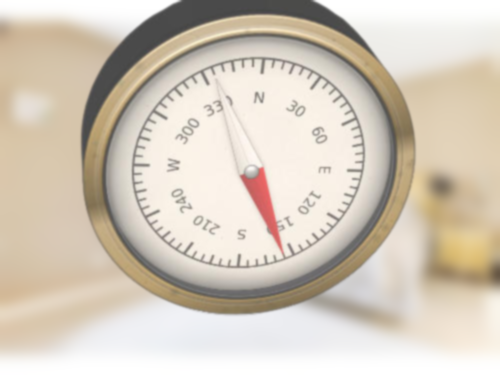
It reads 155 °
